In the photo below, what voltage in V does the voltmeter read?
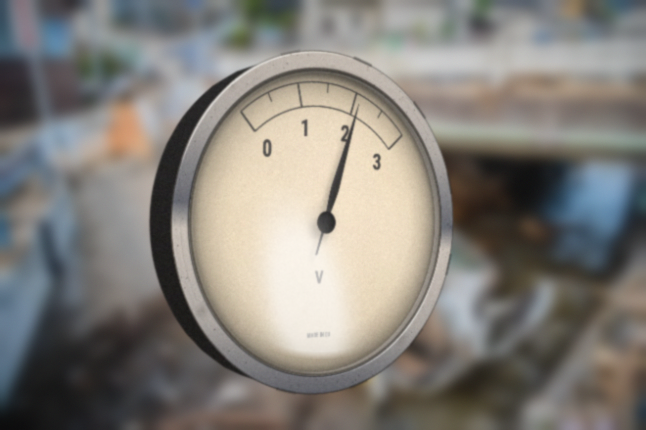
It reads 2 V
